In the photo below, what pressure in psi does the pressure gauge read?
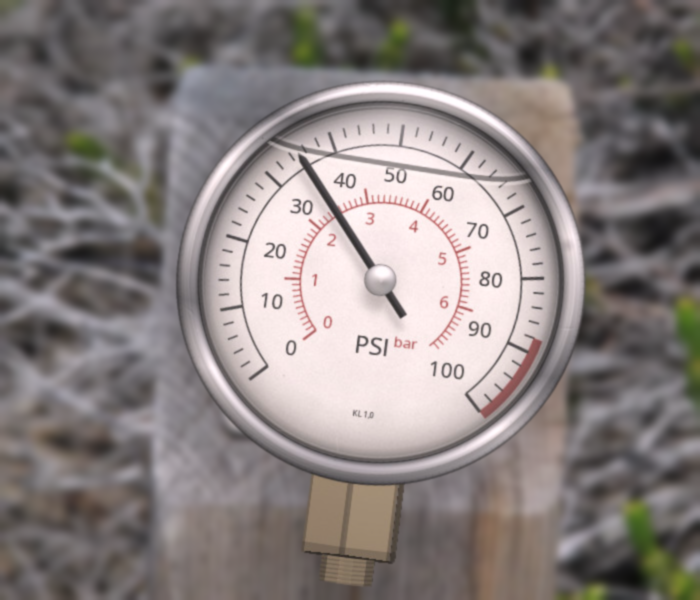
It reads 35 psi
